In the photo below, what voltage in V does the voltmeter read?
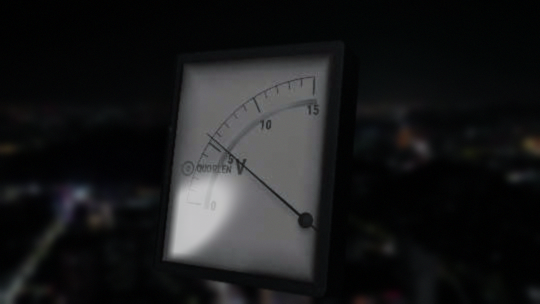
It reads 5.5 V
